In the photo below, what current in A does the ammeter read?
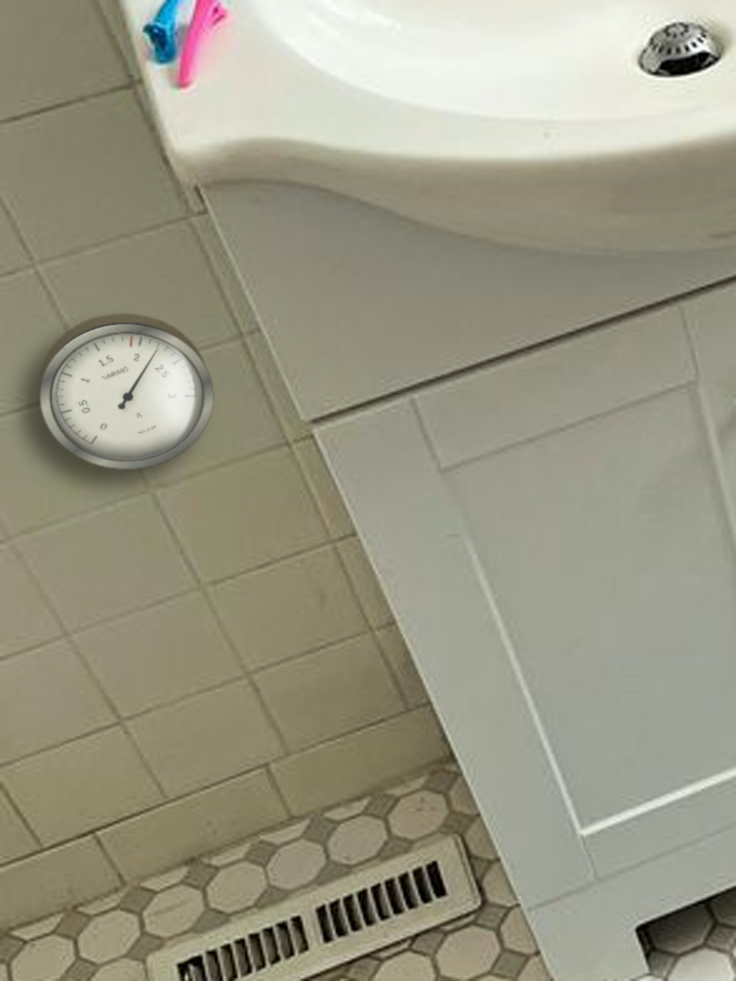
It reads 2.2 A
